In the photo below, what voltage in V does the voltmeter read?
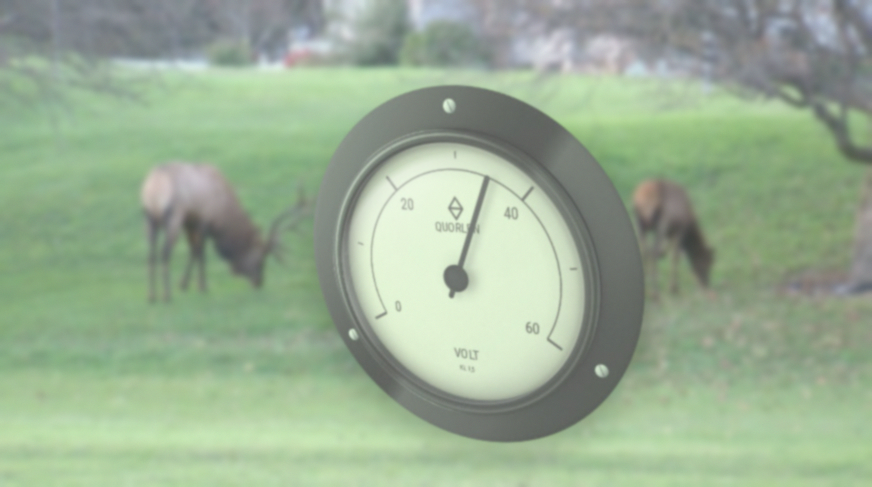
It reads 35 V
